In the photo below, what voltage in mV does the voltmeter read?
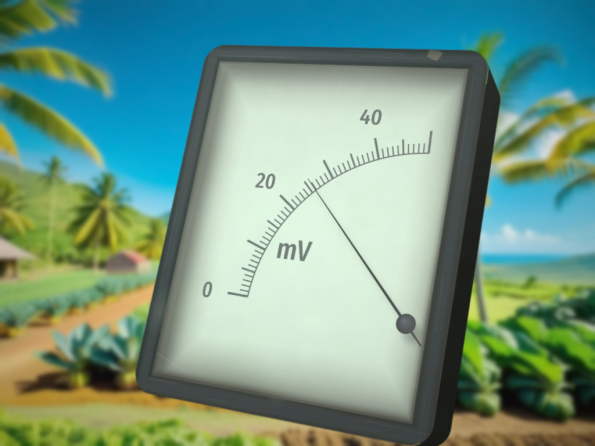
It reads 26 mV
